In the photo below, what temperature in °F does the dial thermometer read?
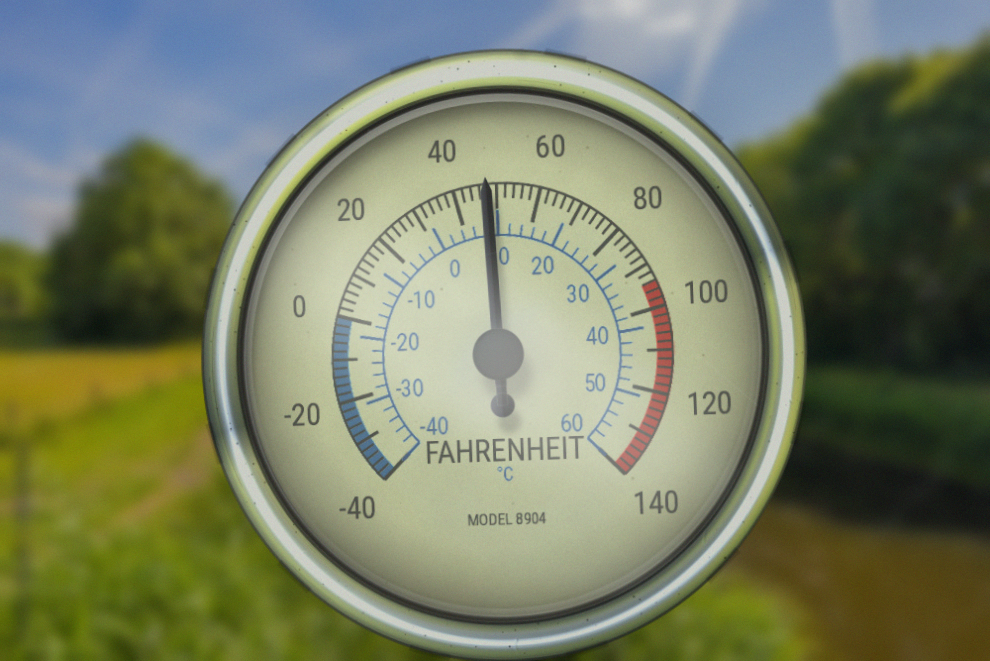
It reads 48 °F
